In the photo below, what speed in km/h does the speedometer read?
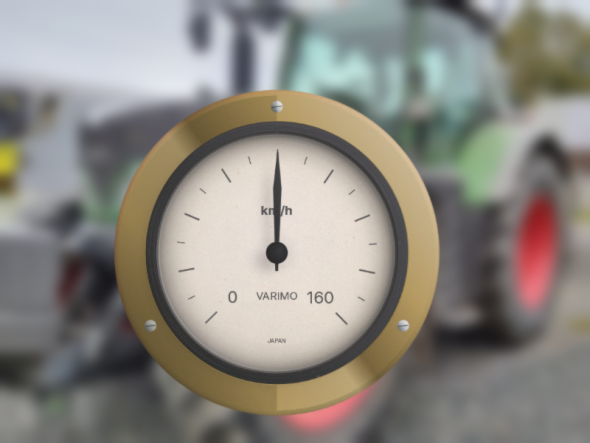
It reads 80 km/h
